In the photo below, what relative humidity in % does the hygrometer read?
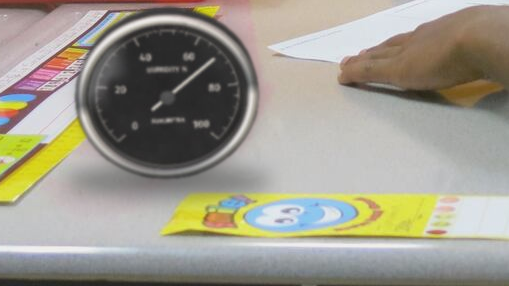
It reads 68 %
